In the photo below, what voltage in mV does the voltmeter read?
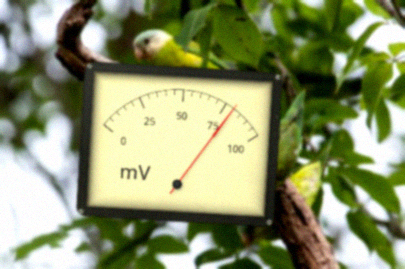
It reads 80 mV
